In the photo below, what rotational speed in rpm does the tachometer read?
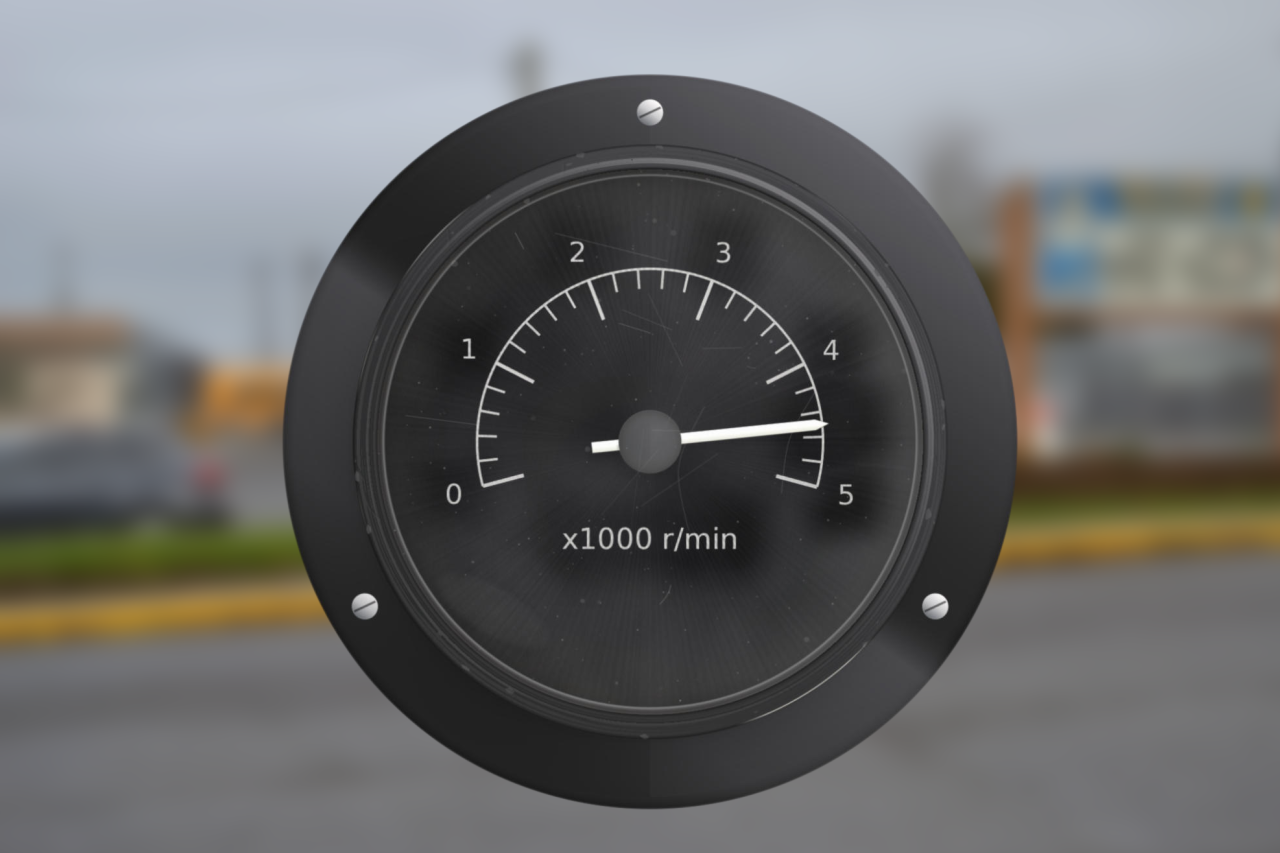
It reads 4500 rpm
